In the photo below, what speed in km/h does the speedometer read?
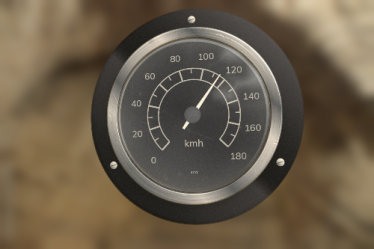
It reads 115 km/h
